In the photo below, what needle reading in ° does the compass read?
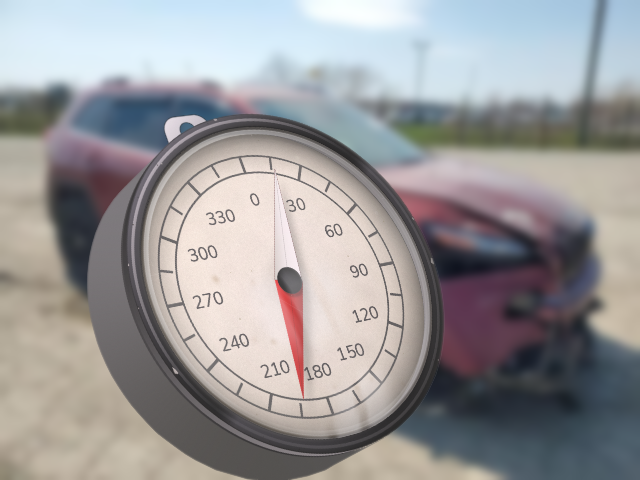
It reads 195 °
